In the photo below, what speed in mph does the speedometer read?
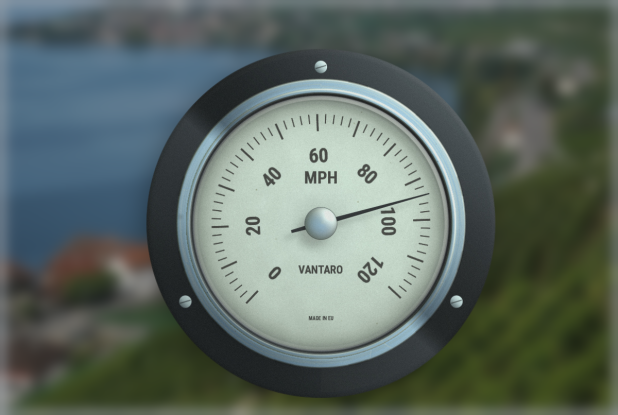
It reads 94 mph
